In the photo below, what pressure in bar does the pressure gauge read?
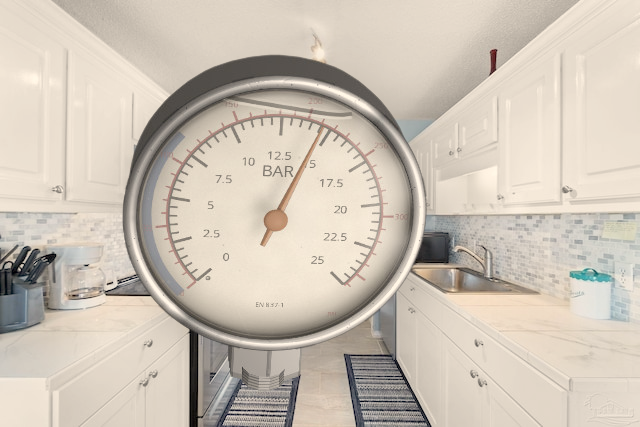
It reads 14.5 bar
